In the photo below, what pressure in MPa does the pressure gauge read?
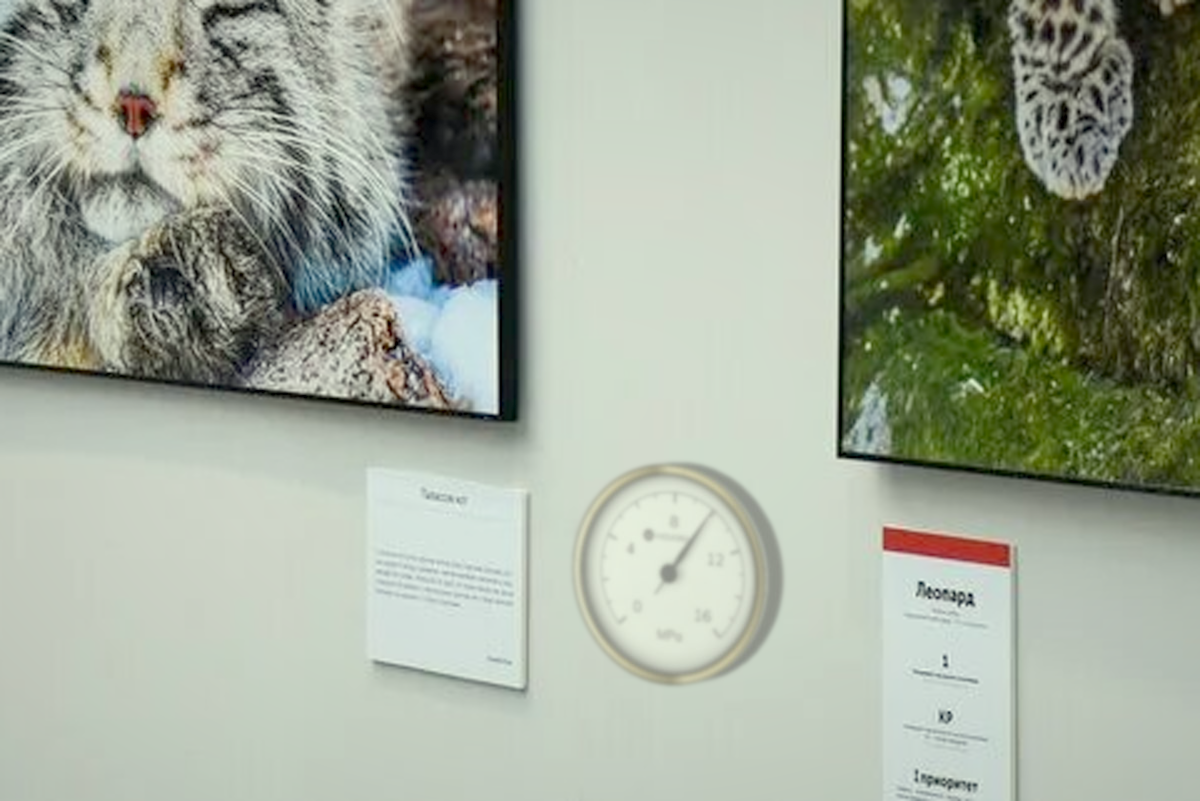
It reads 10 MPa
